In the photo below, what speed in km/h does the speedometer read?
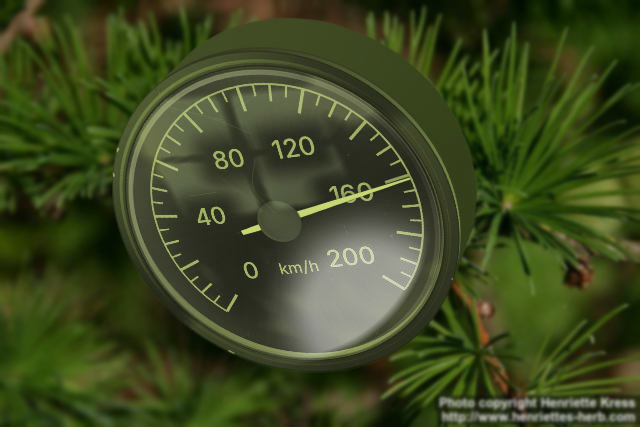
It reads 160 km/h
